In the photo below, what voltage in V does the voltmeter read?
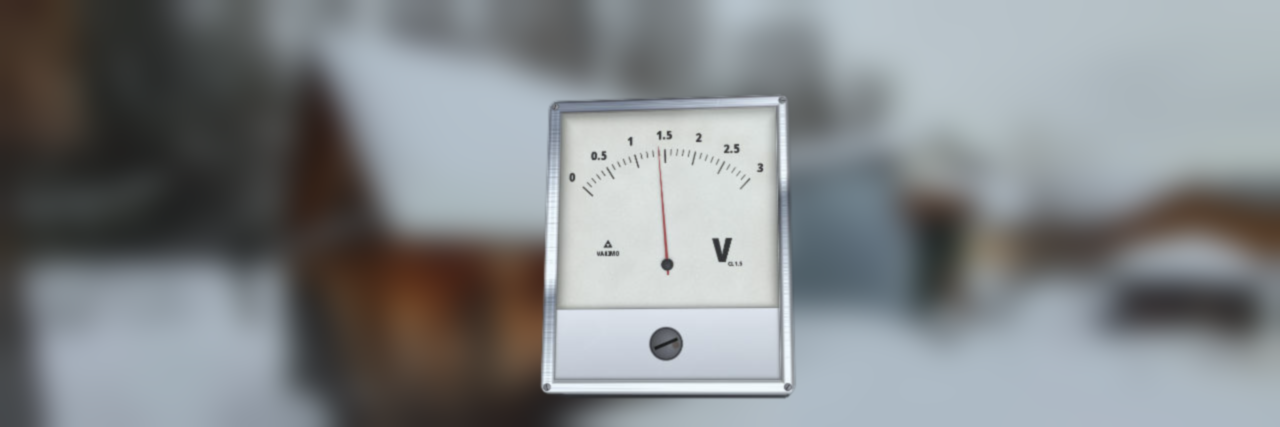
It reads 1.4 V
